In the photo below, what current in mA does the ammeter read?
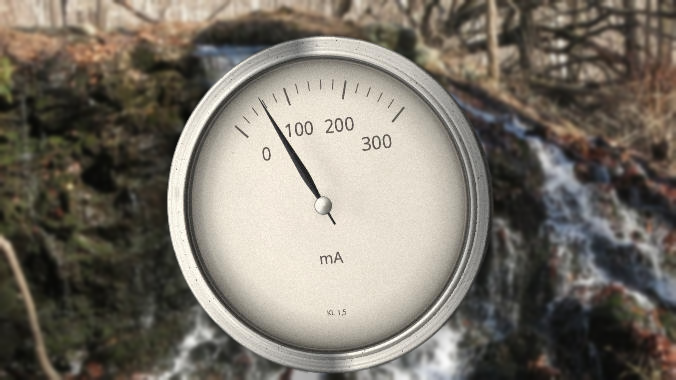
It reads 60 mA
